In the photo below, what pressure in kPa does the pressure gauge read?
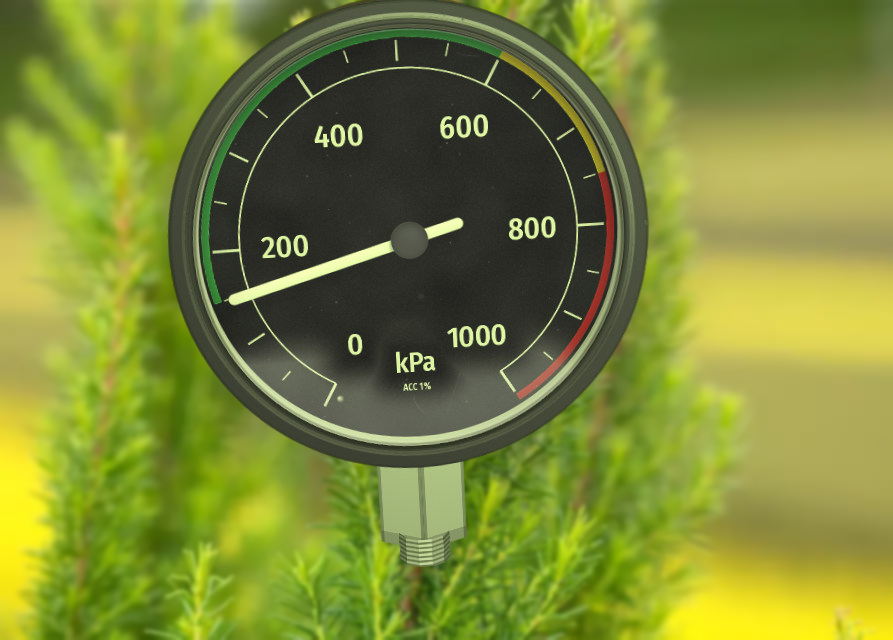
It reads 150 kPa
